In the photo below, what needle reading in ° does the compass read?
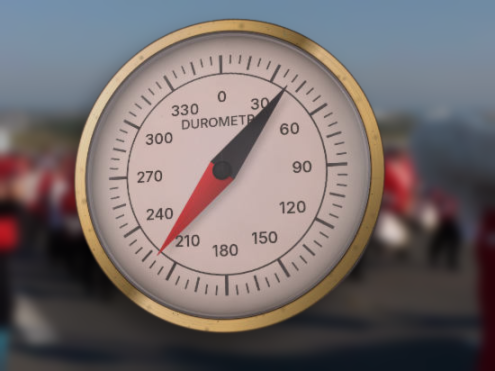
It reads 220 °
